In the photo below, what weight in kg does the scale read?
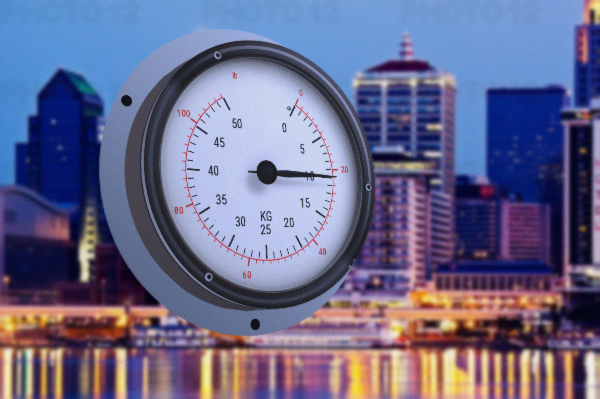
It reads 10 kg
